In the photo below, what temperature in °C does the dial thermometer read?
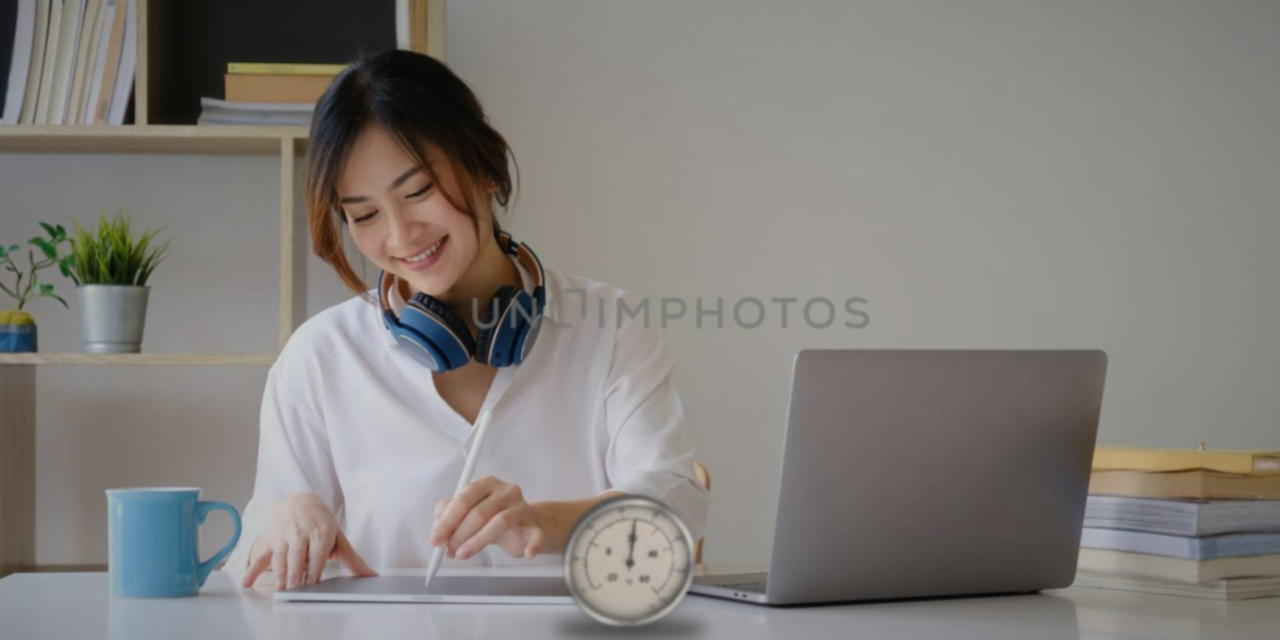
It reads 20 °C
